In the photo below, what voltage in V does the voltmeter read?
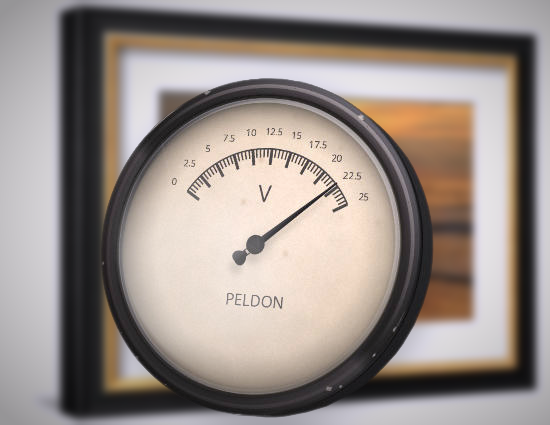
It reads 22.5 V
